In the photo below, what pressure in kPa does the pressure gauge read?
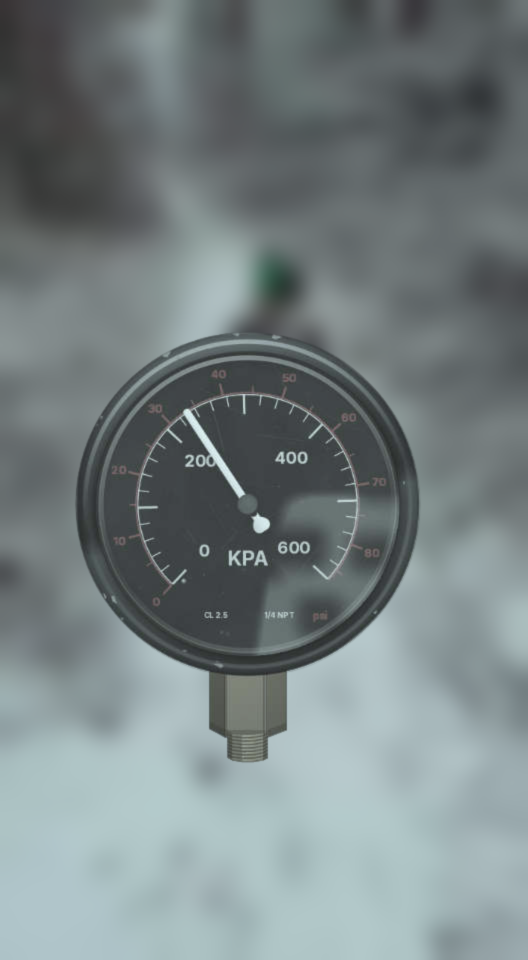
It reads 230 kPa
